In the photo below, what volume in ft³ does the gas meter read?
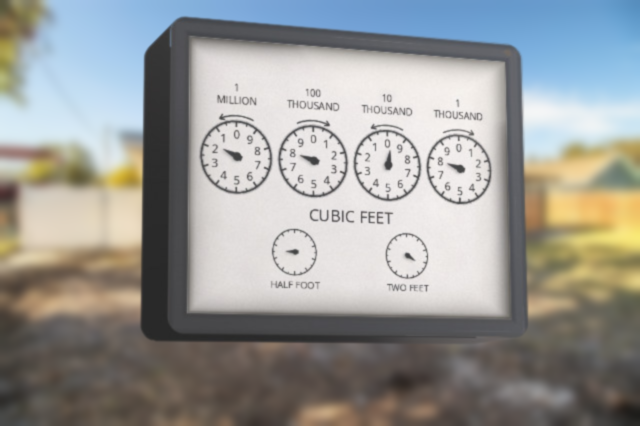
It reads 179800 ft³
